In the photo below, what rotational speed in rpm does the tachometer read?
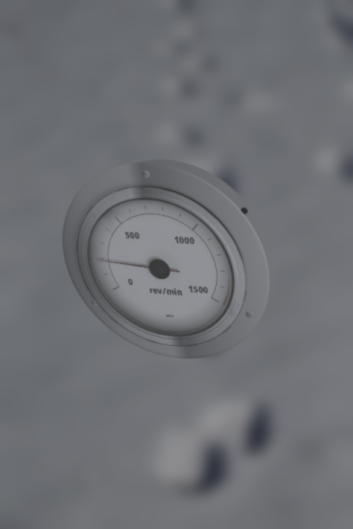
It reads 200 rpm
